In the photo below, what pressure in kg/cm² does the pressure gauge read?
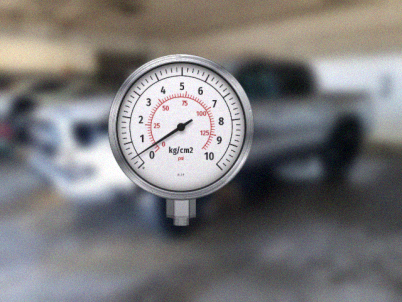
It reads 0.4 kg/cm²
